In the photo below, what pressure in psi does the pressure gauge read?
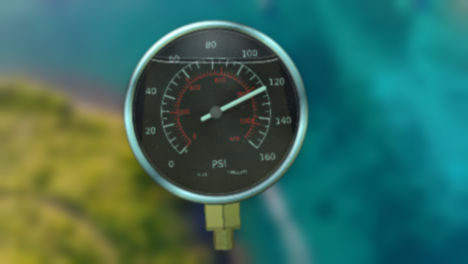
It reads 120 psi
